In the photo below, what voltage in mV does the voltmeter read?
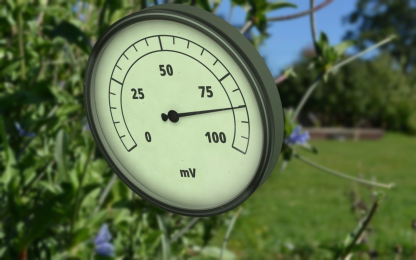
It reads 85 mV
